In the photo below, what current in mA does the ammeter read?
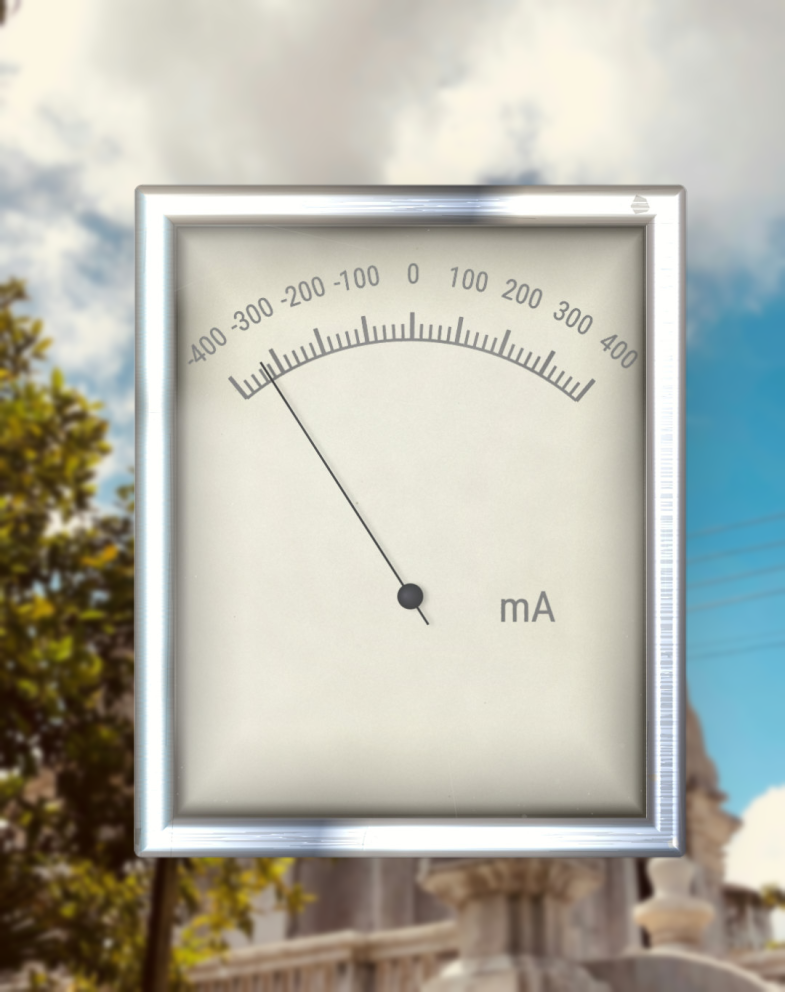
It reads -330 mA
